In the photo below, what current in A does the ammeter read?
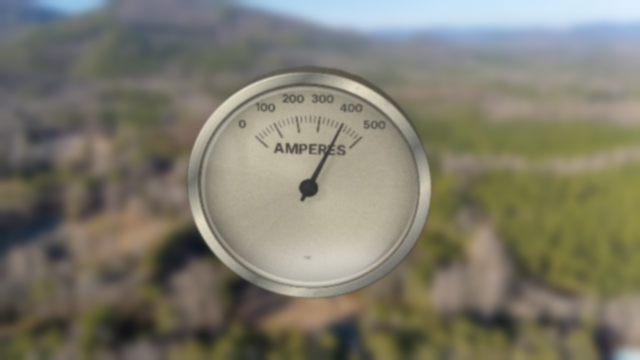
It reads 400 A
